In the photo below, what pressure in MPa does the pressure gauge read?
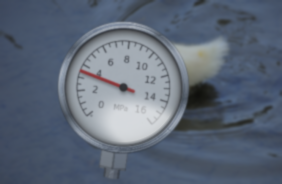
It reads 3.5 MPa
